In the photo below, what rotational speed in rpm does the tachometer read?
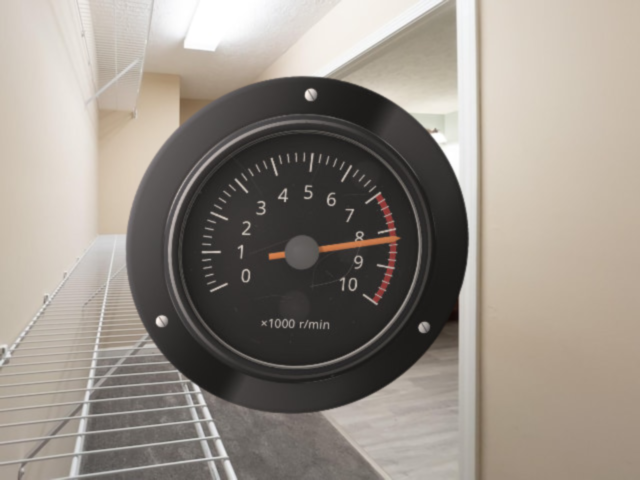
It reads 8200 rpm
